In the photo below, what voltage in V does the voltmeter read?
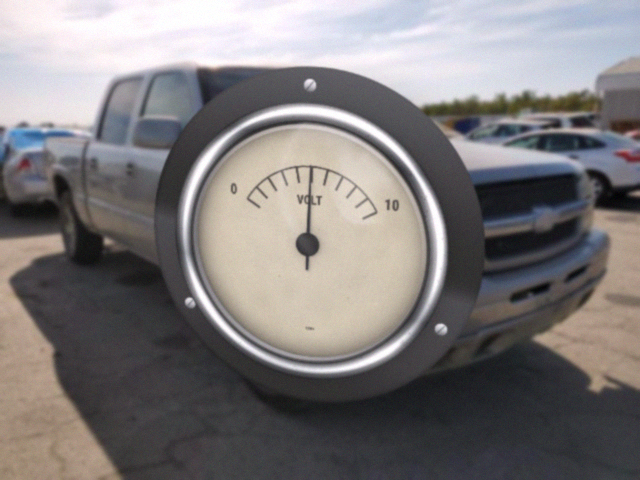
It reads 5 V
